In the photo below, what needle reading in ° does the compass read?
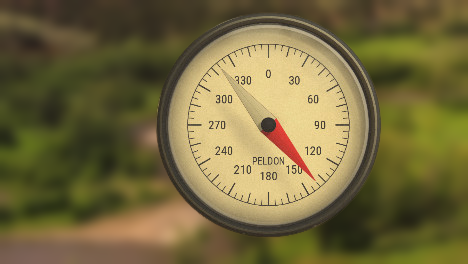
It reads 140 °
